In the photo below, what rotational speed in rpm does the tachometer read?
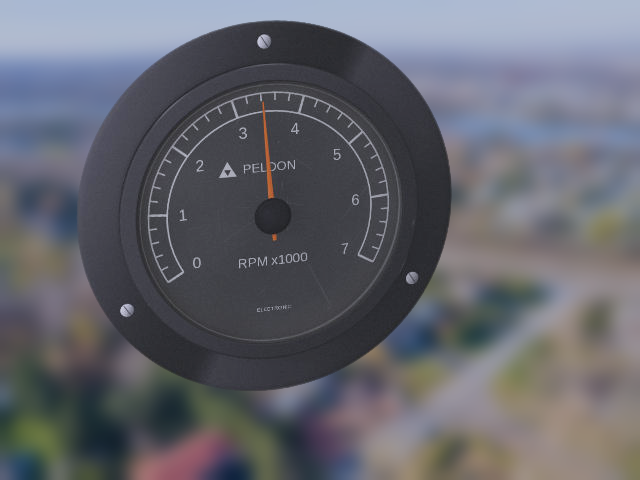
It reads 3400 rpm
